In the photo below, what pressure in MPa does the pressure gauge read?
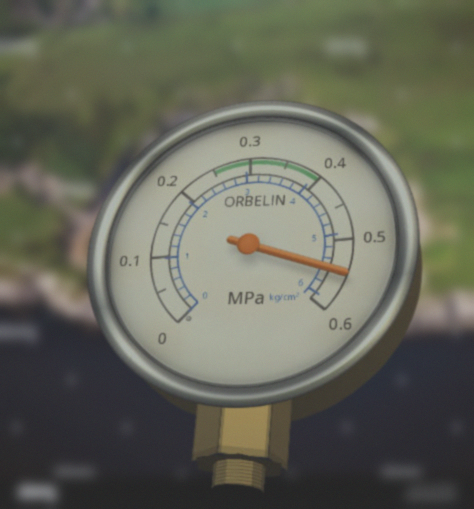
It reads 0.55 MPa
